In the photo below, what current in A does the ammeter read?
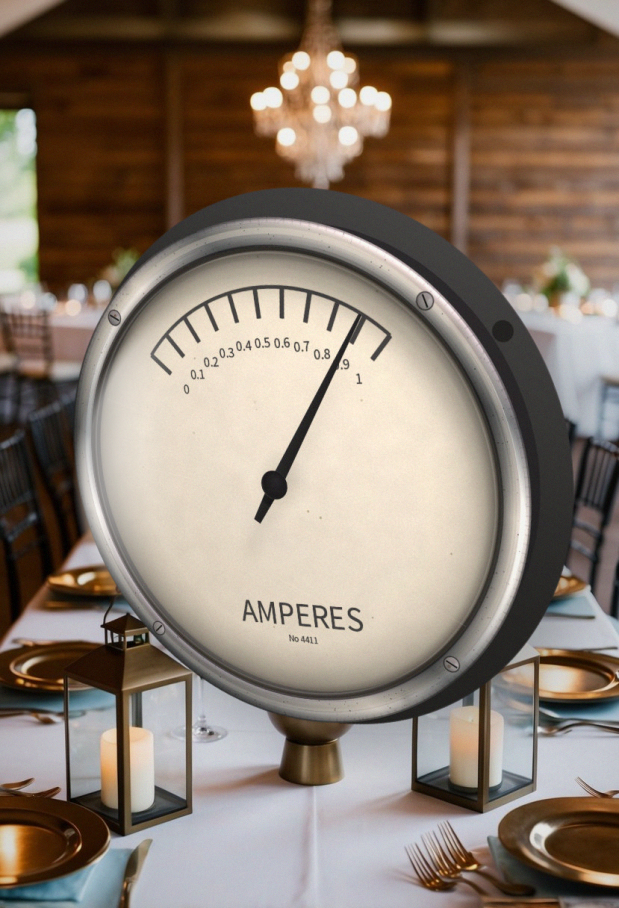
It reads 0.9 A
